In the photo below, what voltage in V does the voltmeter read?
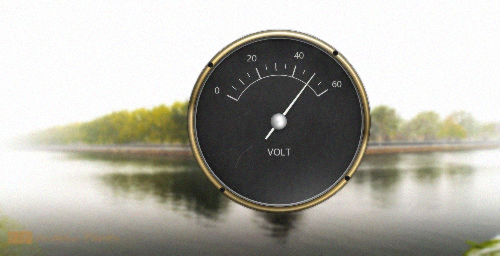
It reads 50 V
